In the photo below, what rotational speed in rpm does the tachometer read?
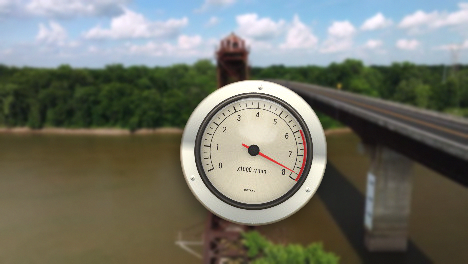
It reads 7750 rpm
